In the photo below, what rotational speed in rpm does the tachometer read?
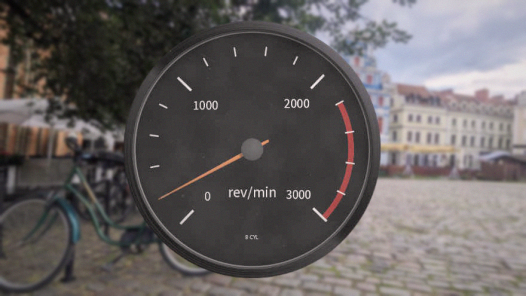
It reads 200 rpm
